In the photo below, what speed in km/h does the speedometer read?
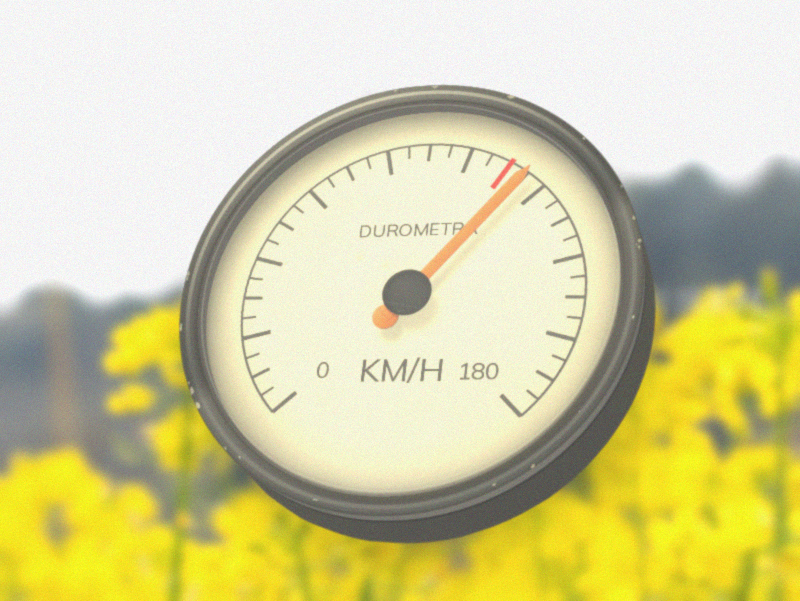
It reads 115 km/h
